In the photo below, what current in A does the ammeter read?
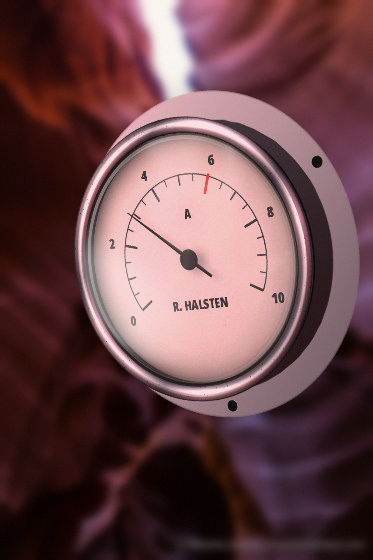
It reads 3 A
